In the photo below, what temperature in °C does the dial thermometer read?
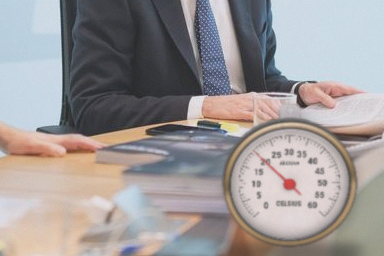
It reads 20 °C
